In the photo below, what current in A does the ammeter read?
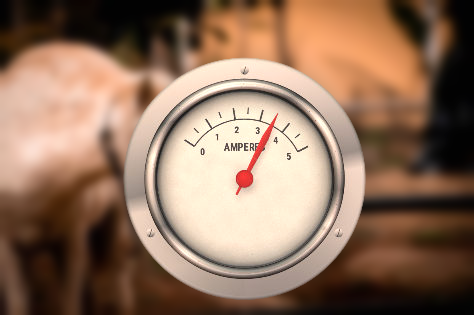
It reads 3.5 A
